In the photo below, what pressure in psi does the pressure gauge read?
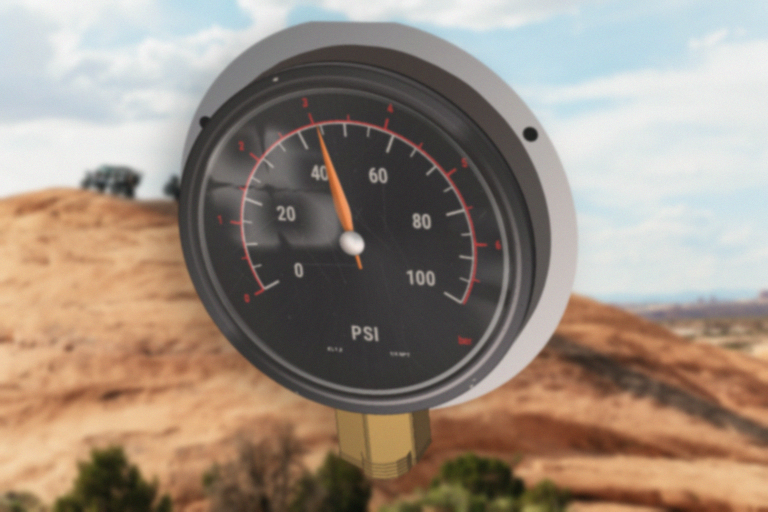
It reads 45 psi
